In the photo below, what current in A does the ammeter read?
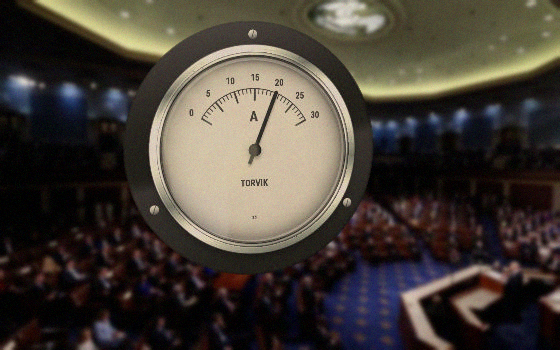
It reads 20 A
